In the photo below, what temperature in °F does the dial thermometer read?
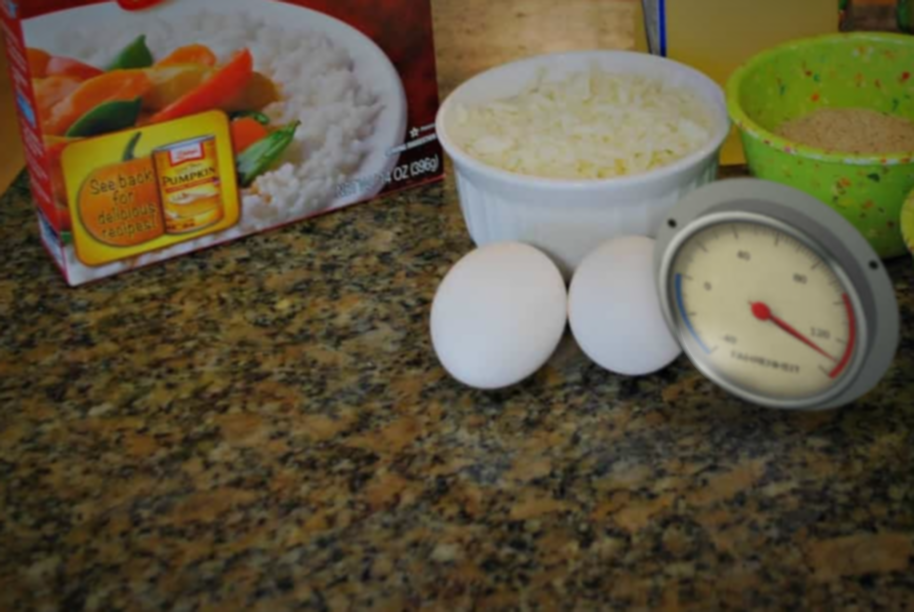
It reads 130 °F
